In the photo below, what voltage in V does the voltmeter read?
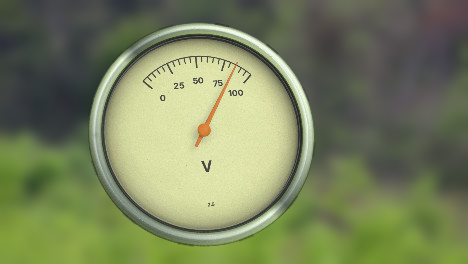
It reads 85 V
